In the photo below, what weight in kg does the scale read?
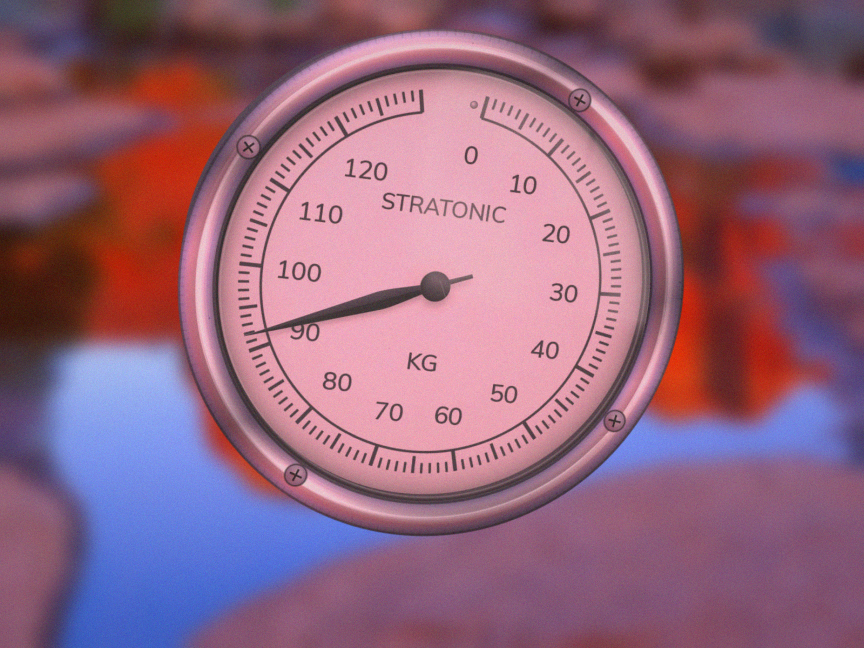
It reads 92 kg
